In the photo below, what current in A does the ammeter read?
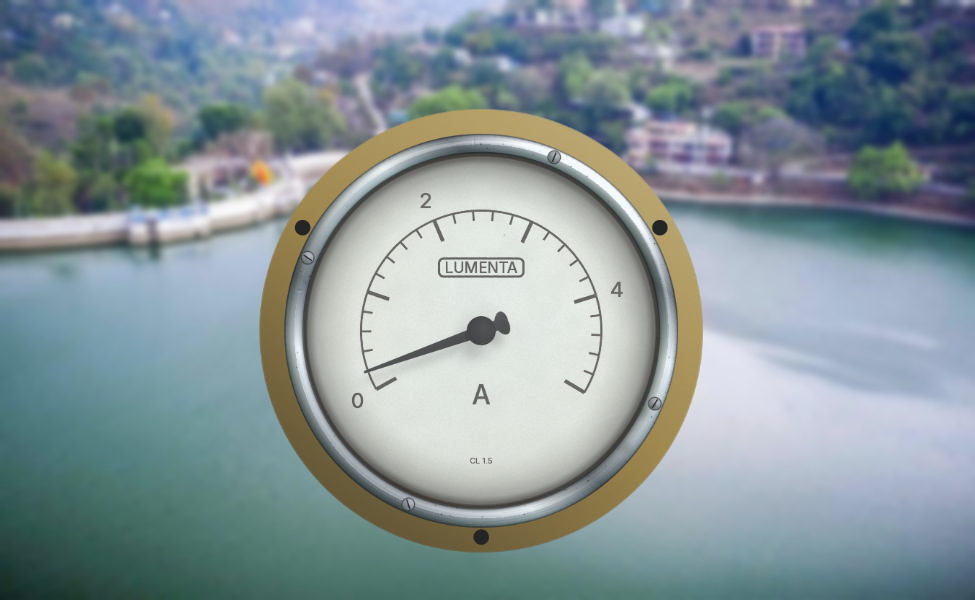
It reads 0.2 A
